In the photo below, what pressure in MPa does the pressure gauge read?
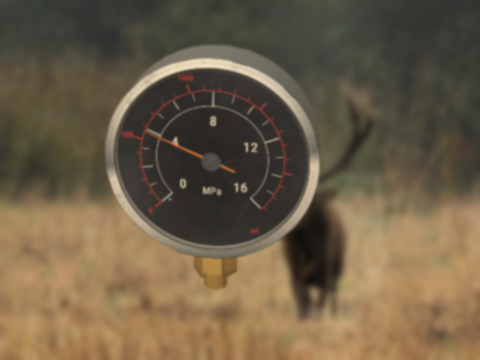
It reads 4 MPa
